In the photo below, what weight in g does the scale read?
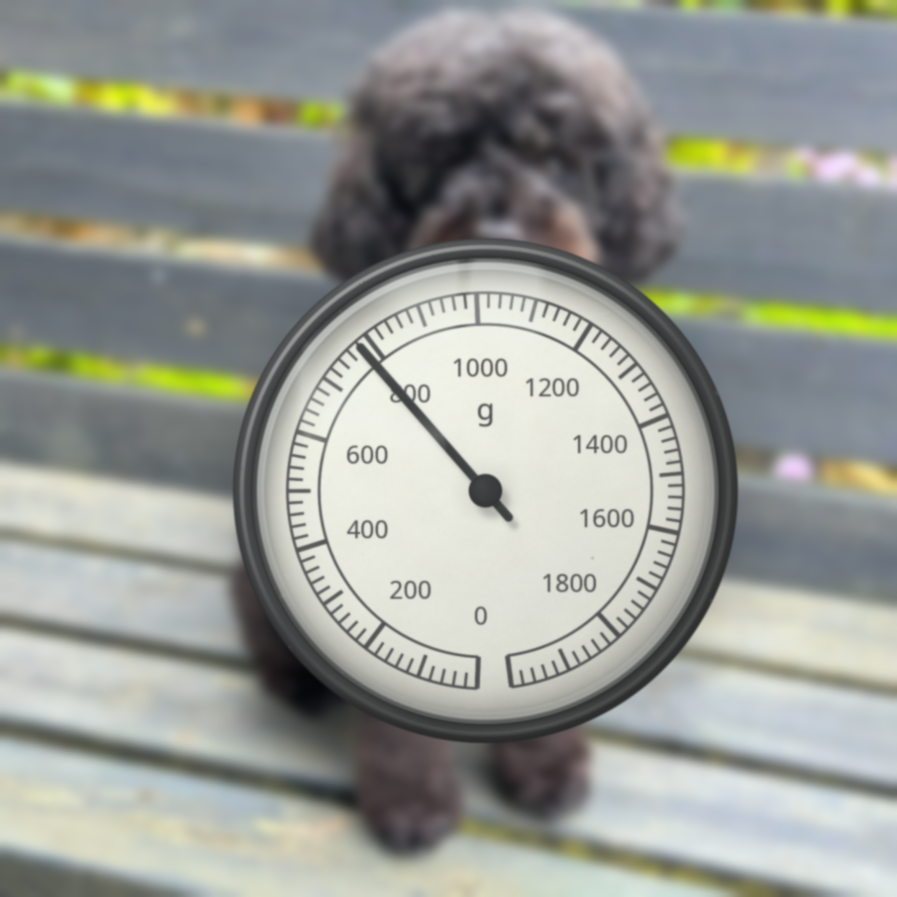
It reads 780 g
